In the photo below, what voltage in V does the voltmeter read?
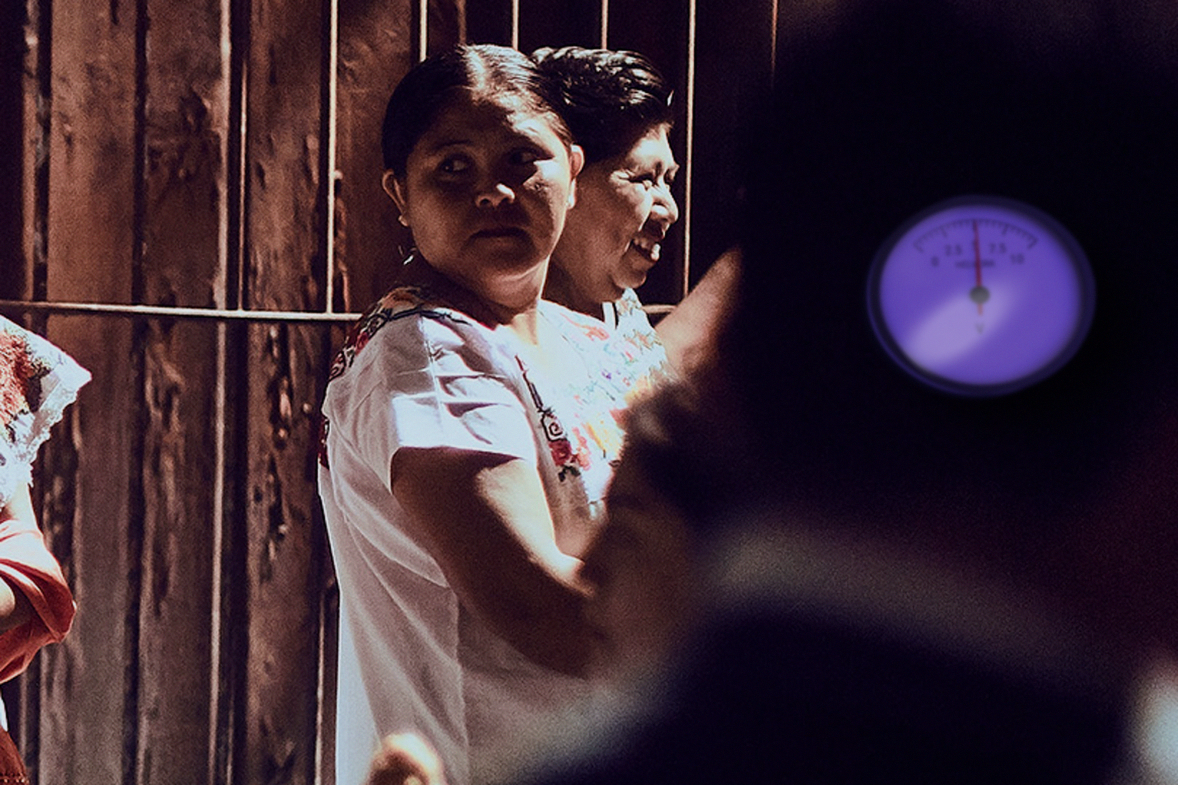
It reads 5 V
